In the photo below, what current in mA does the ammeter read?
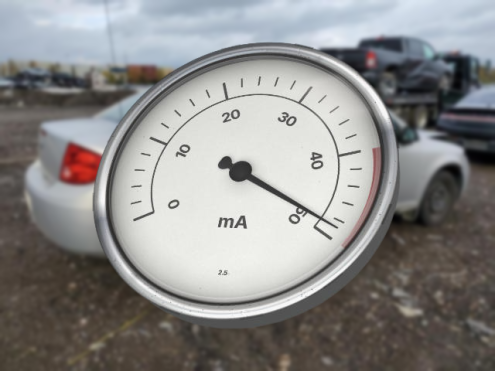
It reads 49 mA
